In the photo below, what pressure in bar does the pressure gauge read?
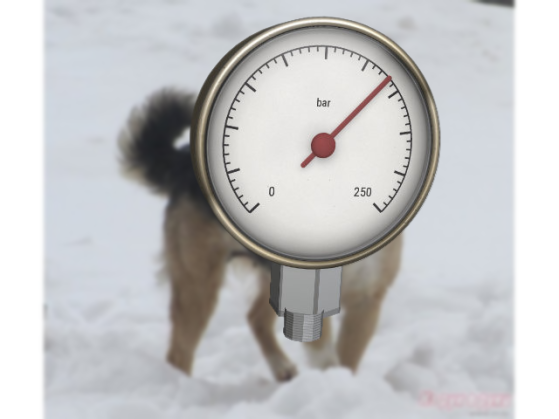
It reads 165 bar
